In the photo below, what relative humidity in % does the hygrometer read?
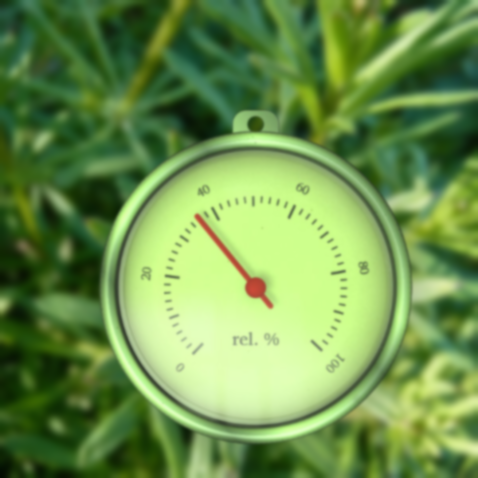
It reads 36 %
